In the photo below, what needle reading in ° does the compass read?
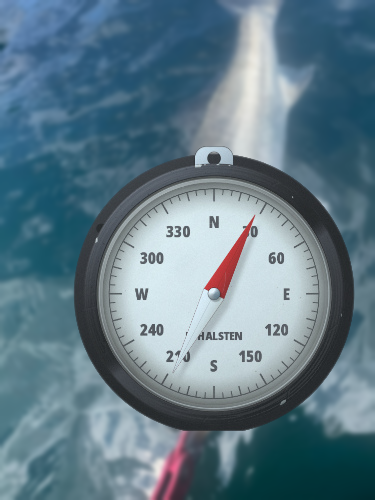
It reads 27.5 °
